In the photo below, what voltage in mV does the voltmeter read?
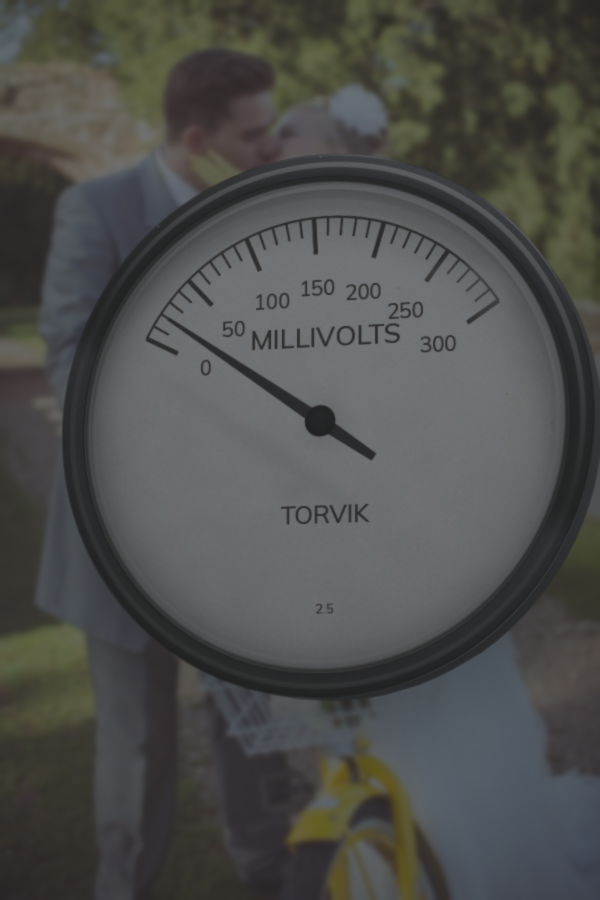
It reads 20 mV
